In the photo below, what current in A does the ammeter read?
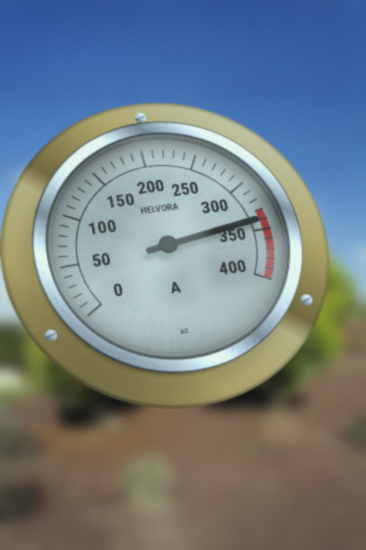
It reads 340 A
